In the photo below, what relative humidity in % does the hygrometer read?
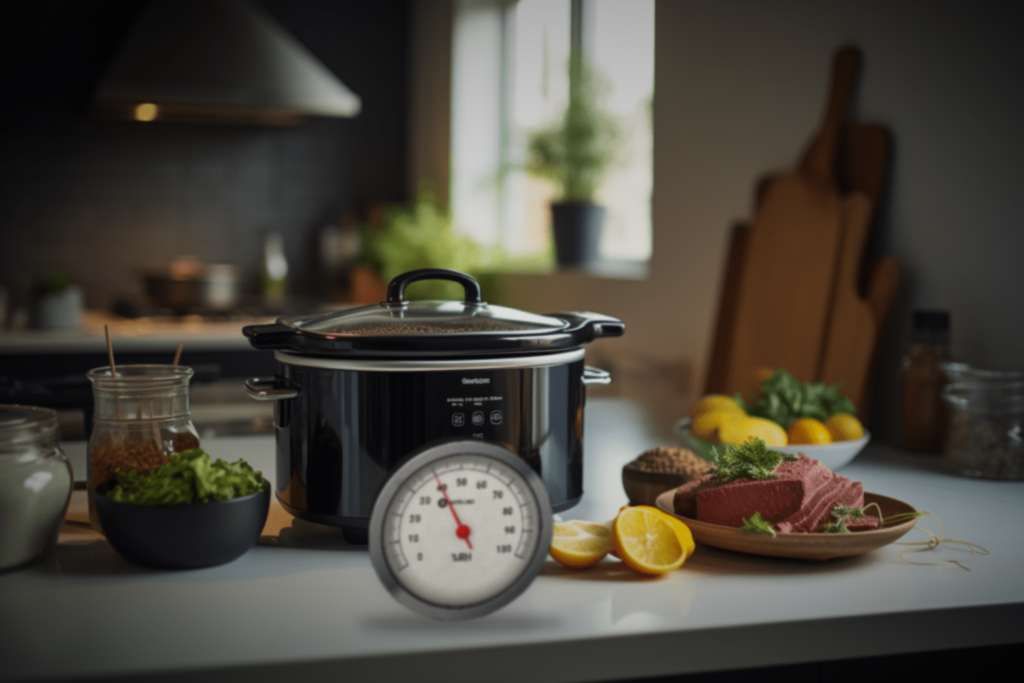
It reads 40 %
